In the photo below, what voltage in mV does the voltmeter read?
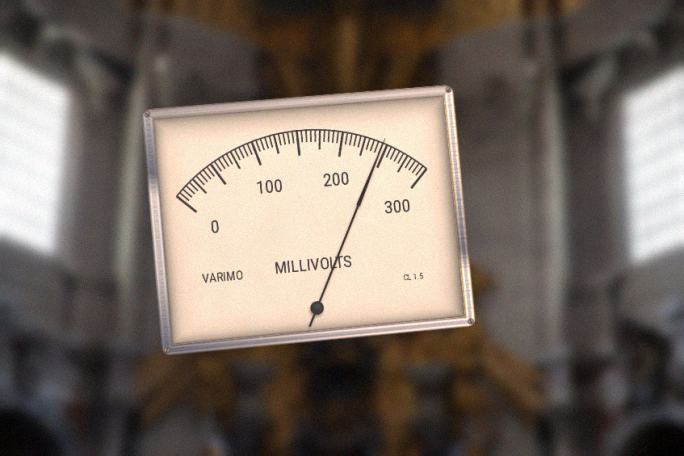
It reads 245 mV
